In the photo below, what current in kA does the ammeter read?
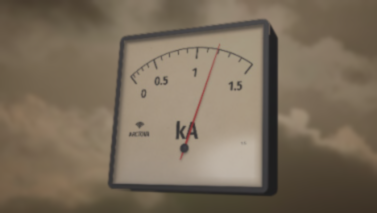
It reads 1.2 kA
